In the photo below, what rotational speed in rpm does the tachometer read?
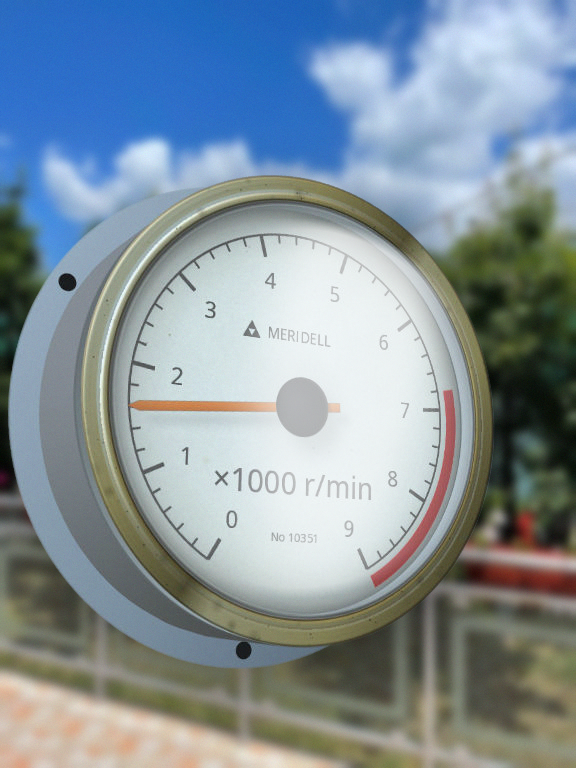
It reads 1600 rpm
